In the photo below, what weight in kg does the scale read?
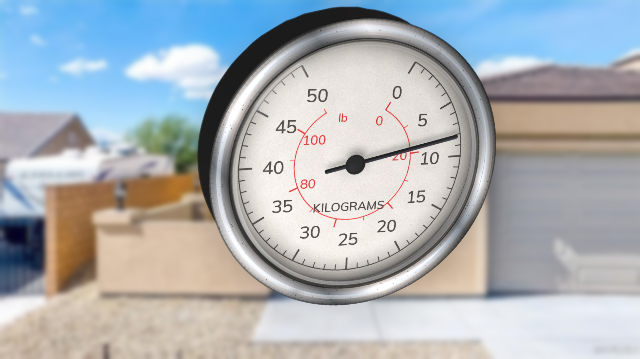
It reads 8 kg
